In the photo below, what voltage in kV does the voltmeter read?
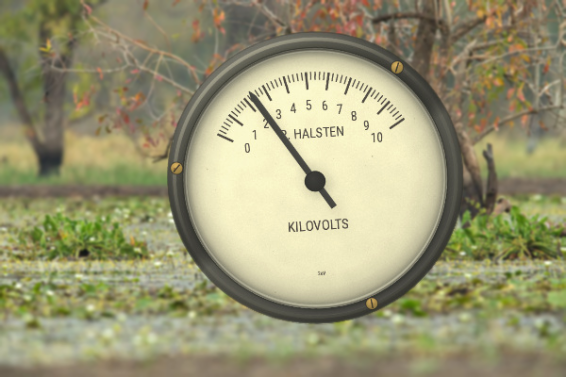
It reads 2.4 kV
